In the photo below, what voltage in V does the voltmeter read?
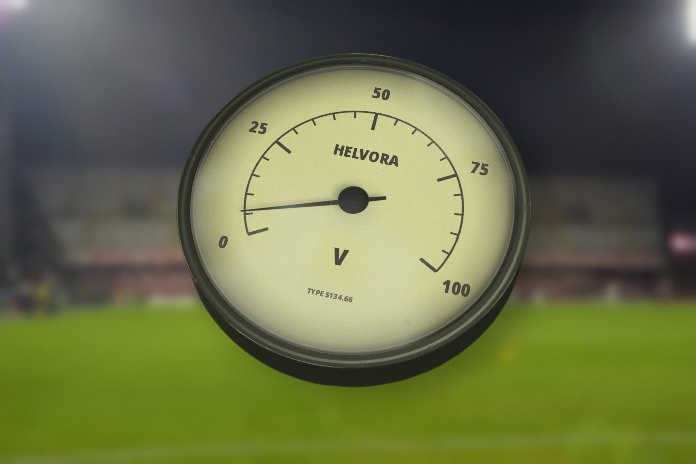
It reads 5 V
